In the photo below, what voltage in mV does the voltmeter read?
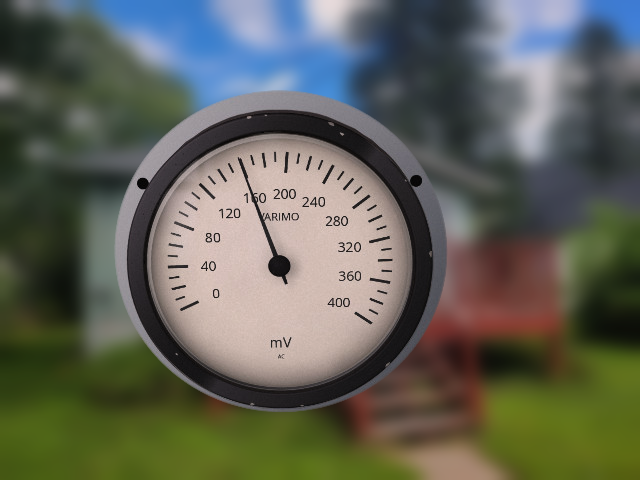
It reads 160 mV
